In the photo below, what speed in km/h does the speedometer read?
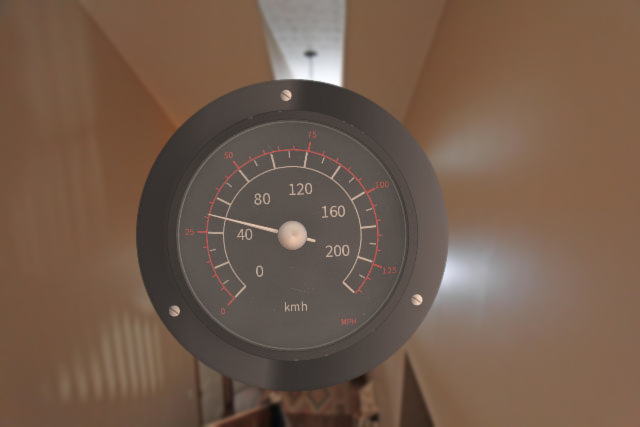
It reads 50 km/h
